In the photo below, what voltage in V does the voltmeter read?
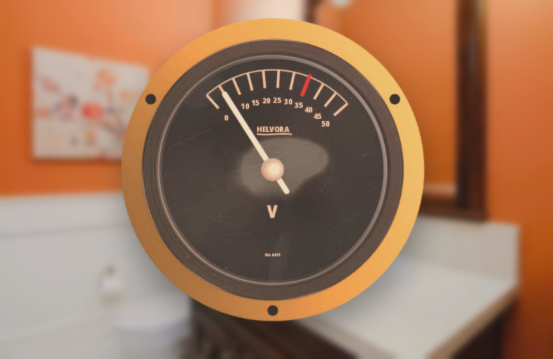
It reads 5 V
